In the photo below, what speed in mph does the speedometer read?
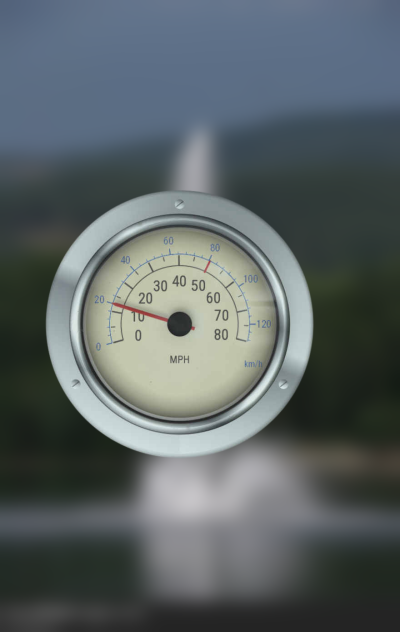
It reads 12.5 mph
